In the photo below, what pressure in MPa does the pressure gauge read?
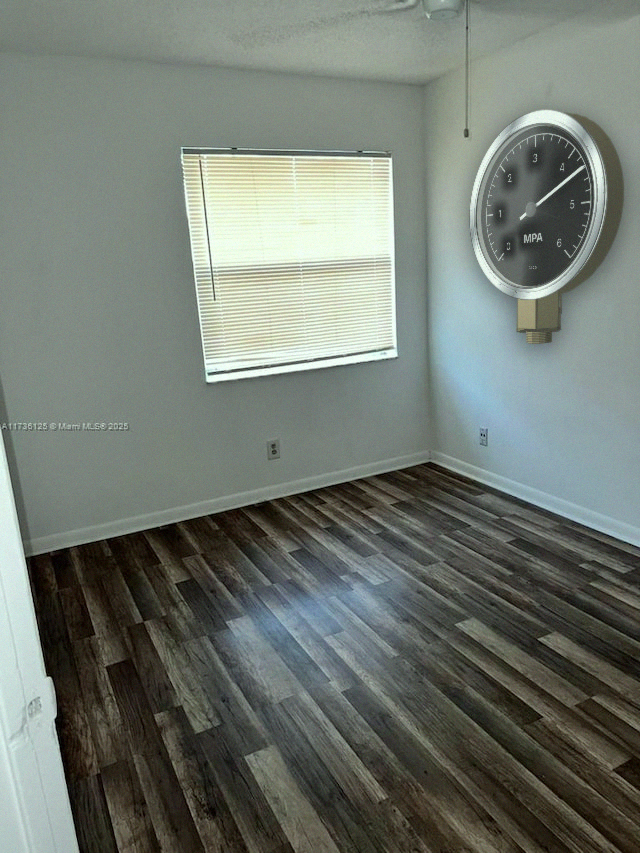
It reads 4.4 MPa
